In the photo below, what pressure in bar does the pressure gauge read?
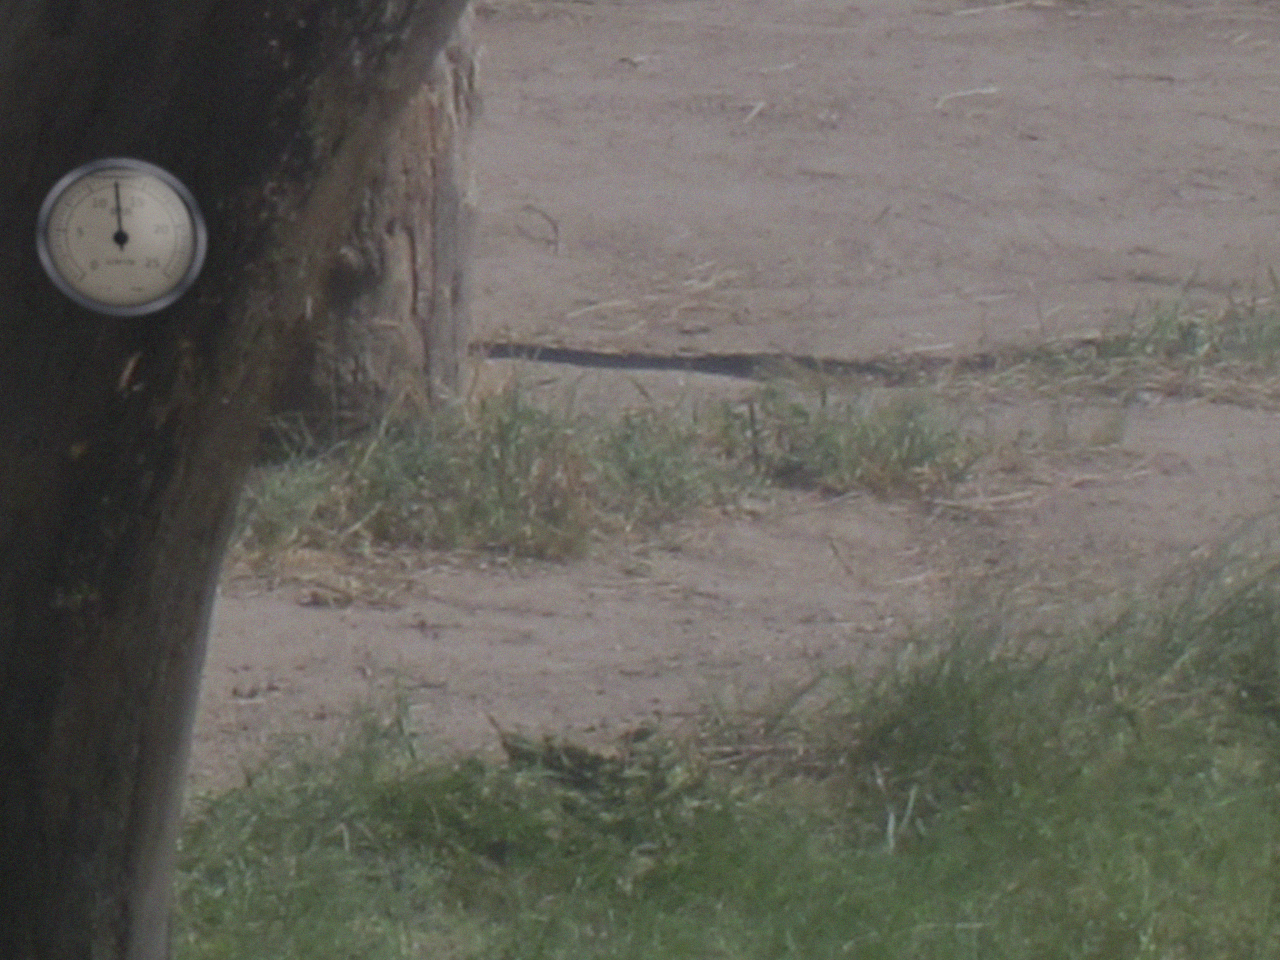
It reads 12.5 bar
